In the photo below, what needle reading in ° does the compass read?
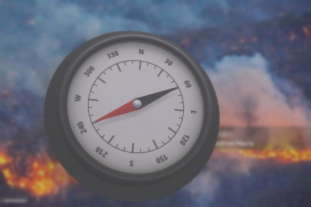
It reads 240 °
